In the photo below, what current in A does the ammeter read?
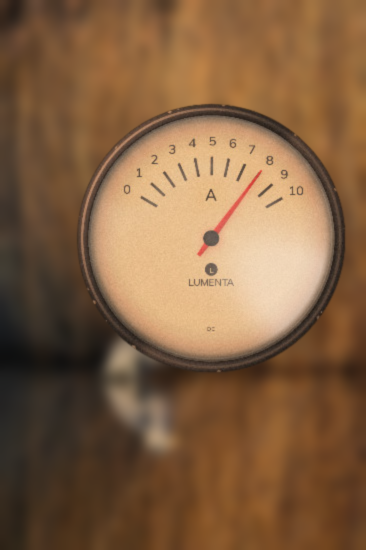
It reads 8 A
